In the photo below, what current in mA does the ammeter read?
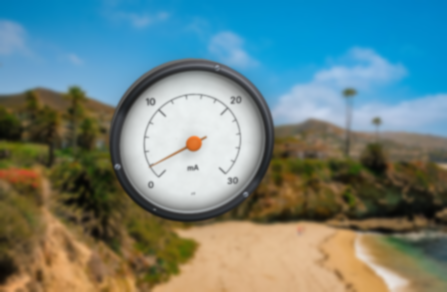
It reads 2 mA
